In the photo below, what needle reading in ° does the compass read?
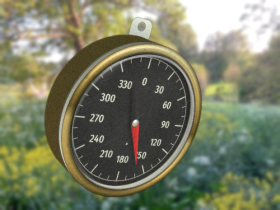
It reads 160 °
